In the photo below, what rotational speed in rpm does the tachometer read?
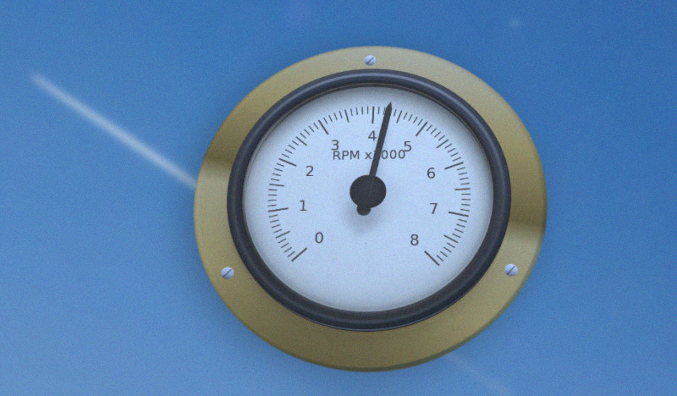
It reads 4300 rpm
